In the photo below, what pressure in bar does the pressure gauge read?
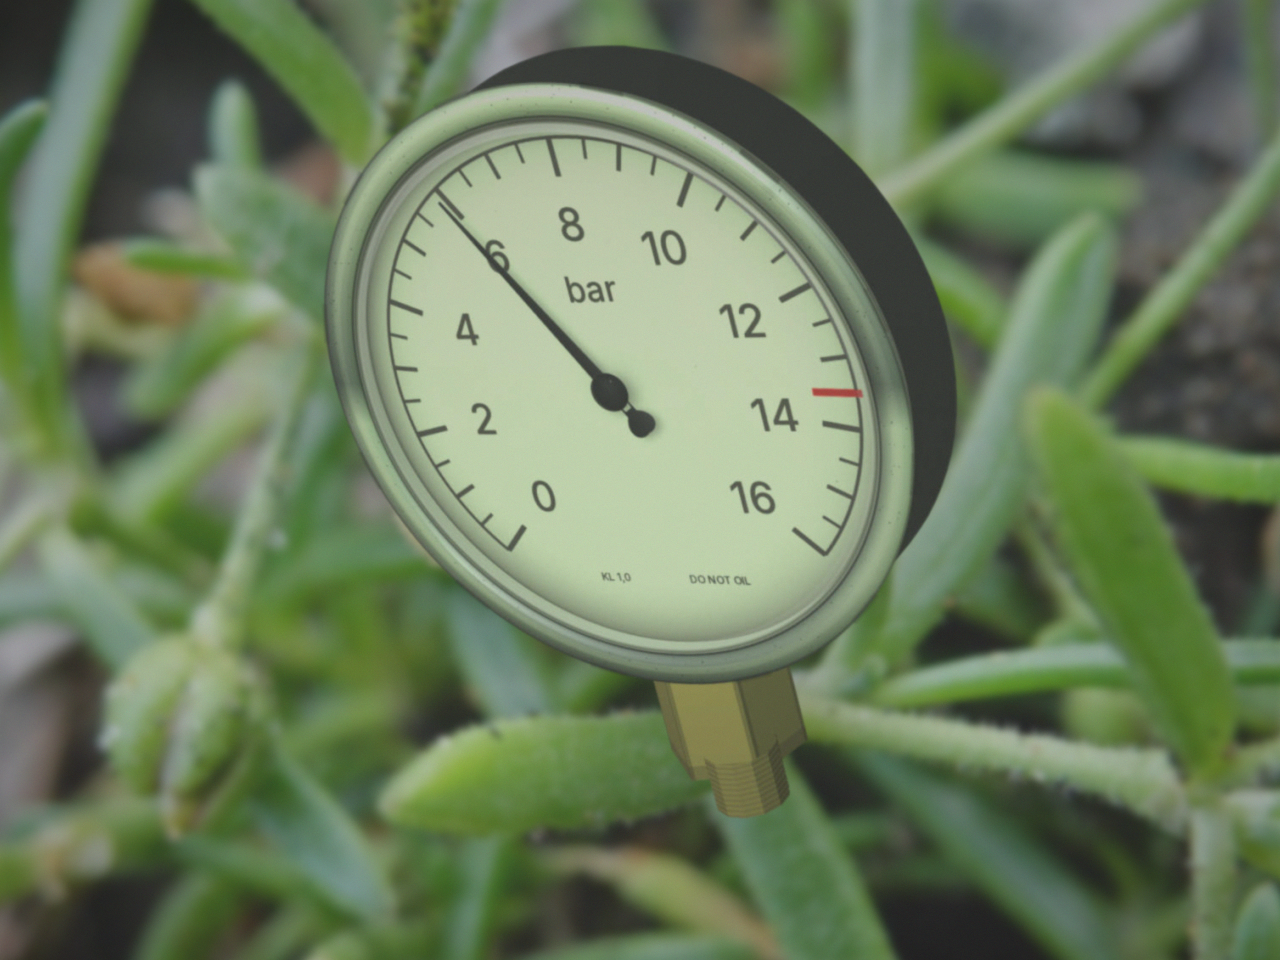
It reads 6 bar
